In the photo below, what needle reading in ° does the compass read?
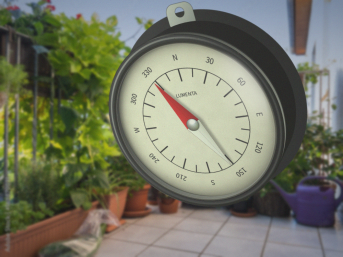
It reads 330 °
